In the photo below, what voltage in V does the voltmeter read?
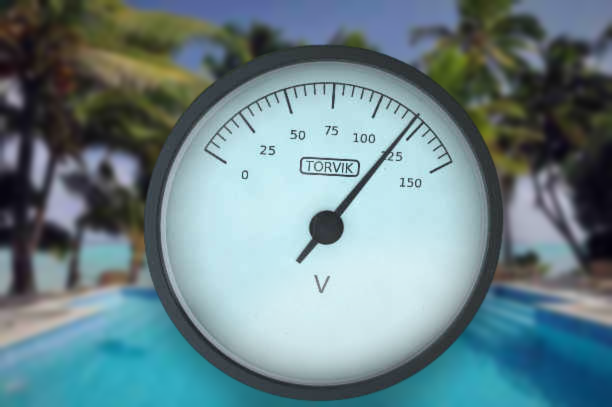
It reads 120 V
